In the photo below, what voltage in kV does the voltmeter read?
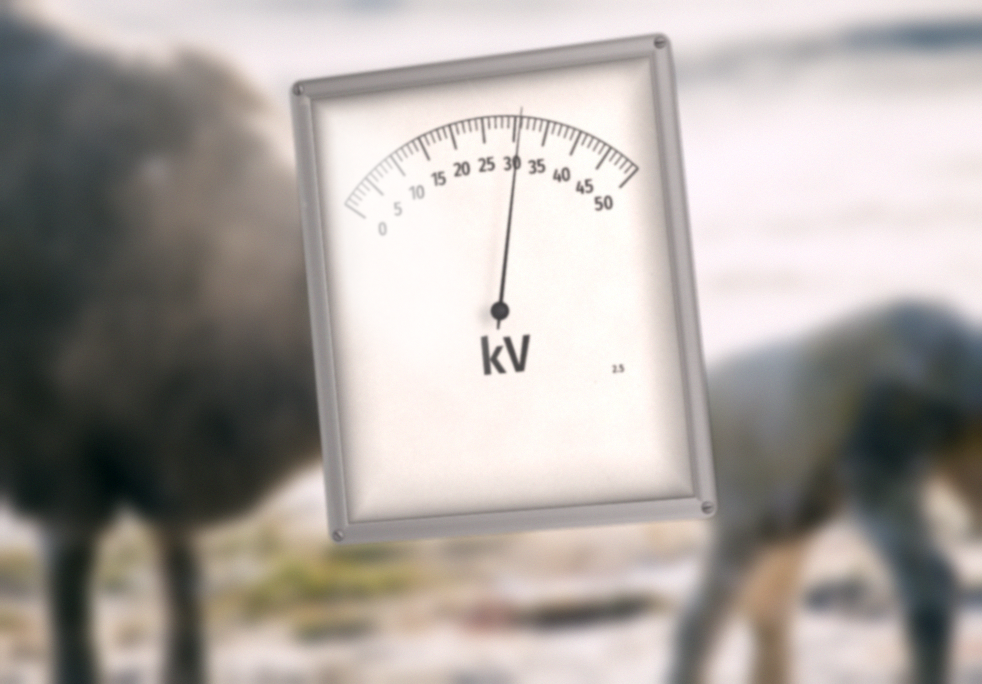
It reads 31 kV
